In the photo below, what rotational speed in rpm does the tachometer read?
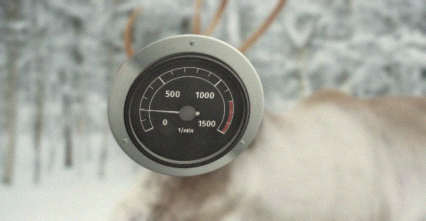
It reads 200 rpm
